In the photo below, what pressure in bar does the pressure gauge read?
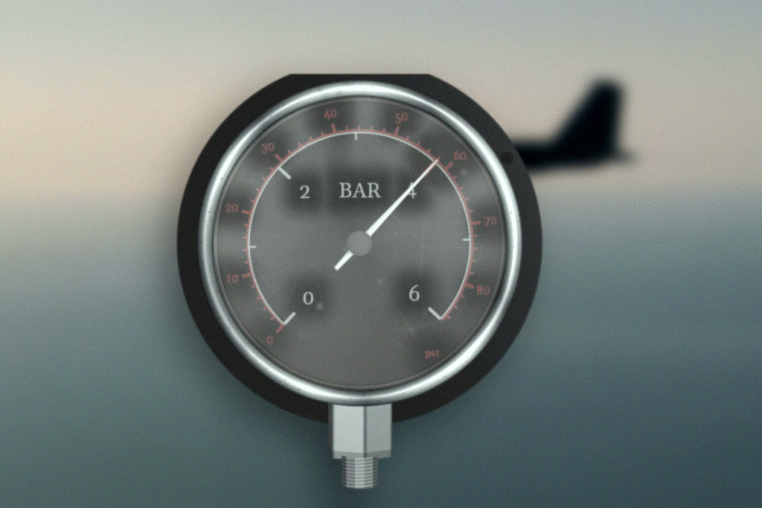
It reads 4 bar
